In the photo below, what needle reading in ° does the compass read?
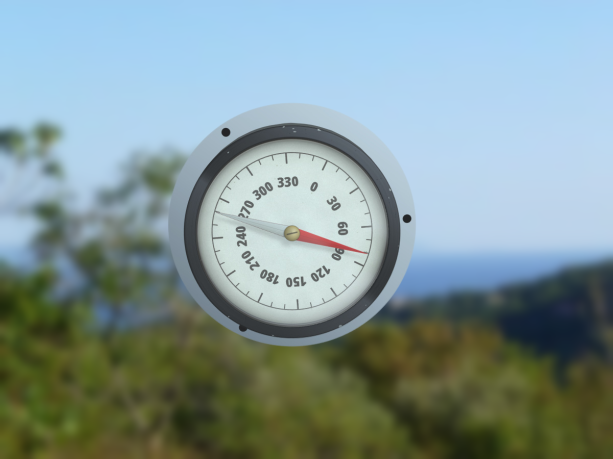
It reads 80 °
